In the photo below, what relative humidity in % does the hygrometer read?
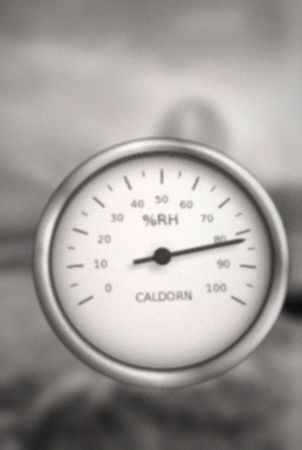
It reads 82.5 %
